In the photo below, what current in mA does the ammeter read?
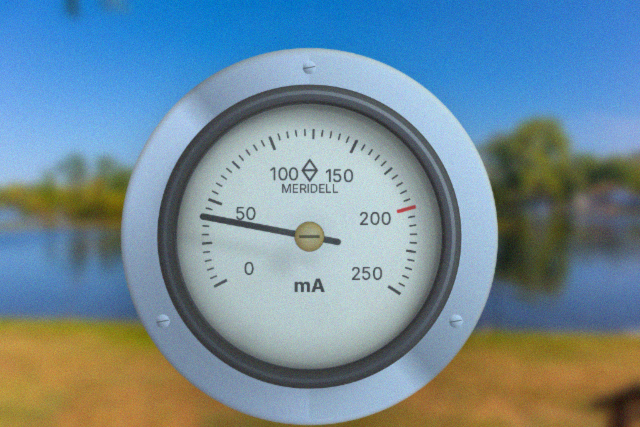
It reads 40 mA
